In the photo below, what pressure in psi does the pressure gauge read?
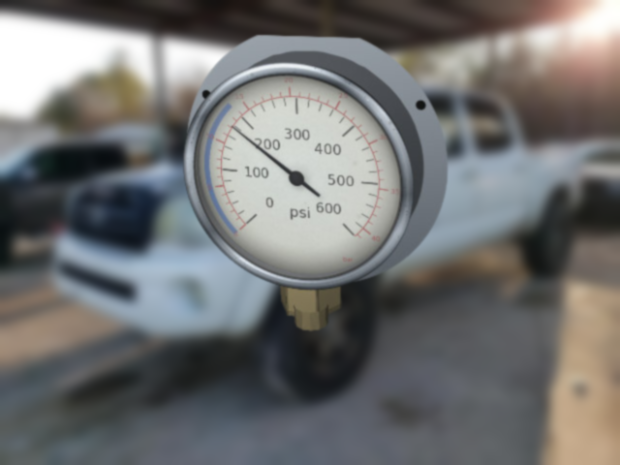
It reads 180 psi
